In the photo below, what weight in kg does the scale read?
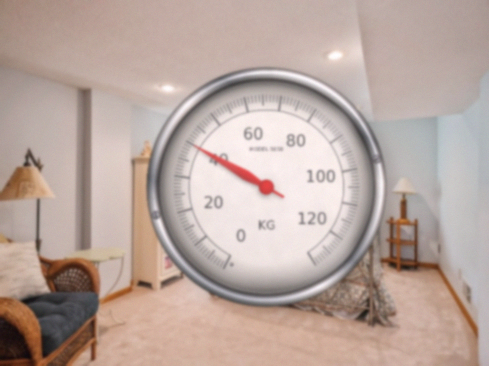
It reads 40 kg
